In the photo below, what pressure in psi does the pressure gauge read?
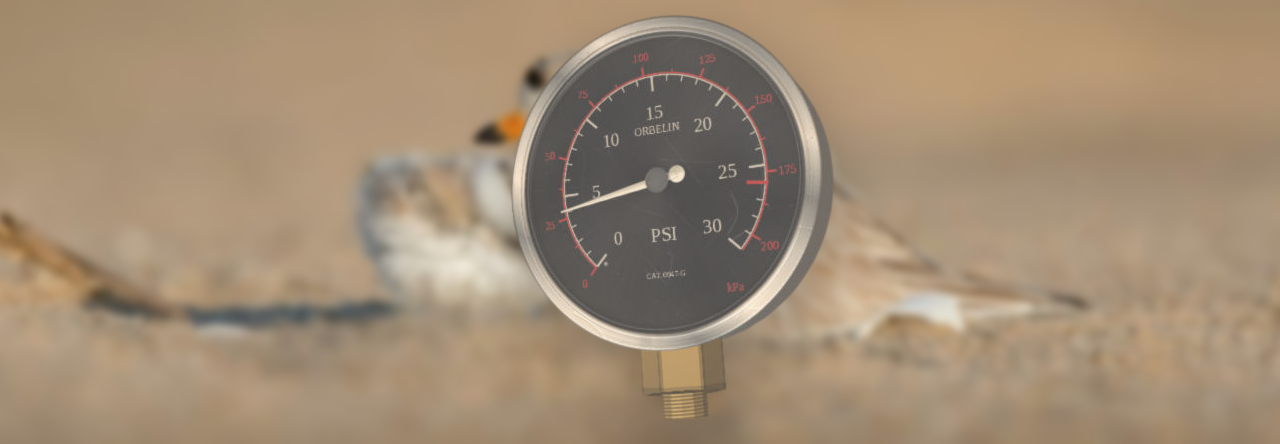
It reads 4 psi
